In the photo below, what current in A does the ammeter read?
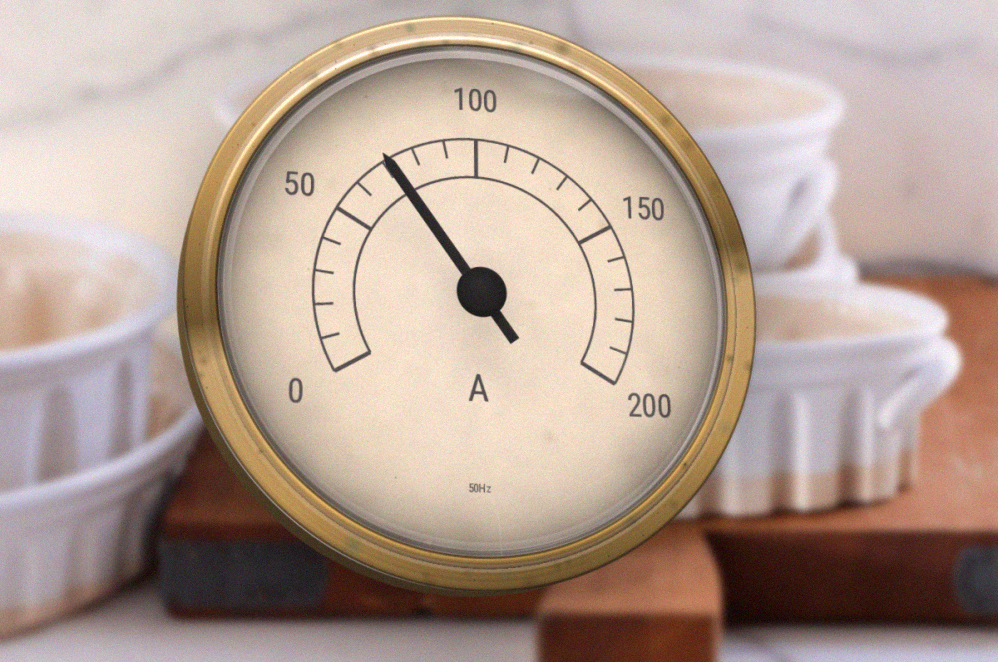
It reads 70 A
